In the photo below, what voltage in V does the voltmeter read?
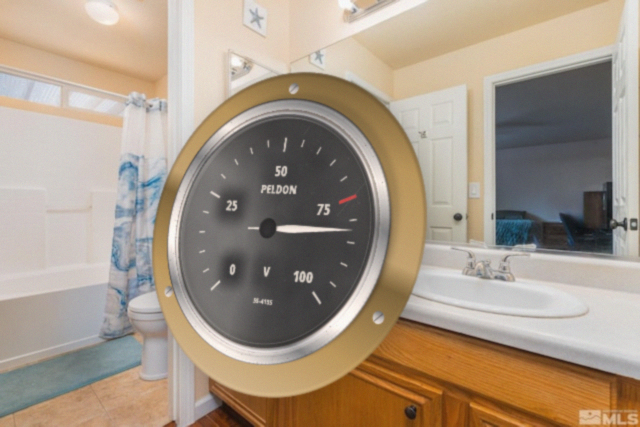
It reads 82.5 V
